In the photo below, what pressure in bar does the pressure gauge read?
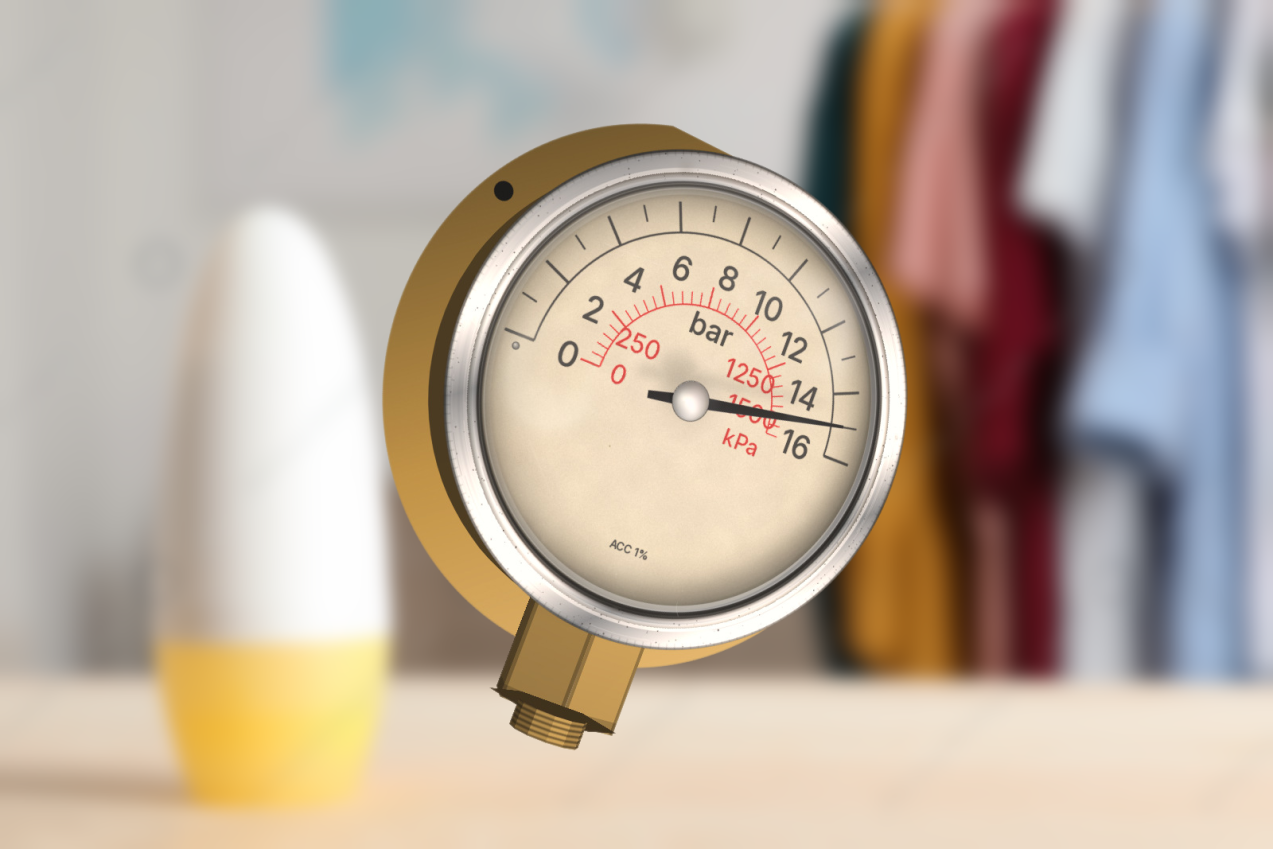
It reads 15 bar
